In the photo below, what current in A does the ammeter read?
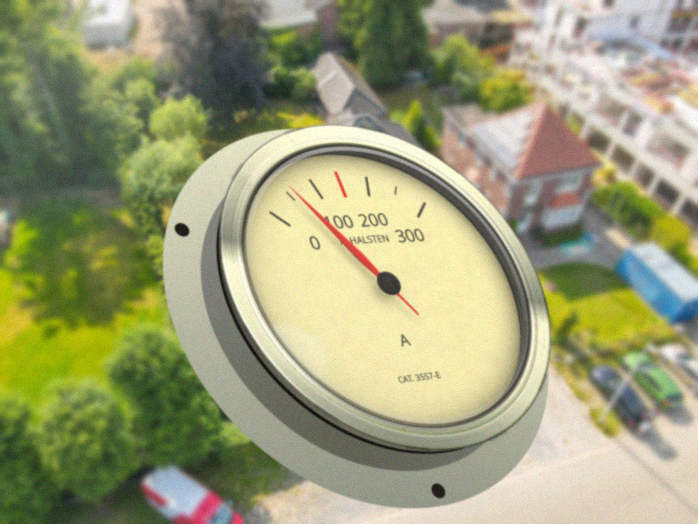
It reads 50 A
